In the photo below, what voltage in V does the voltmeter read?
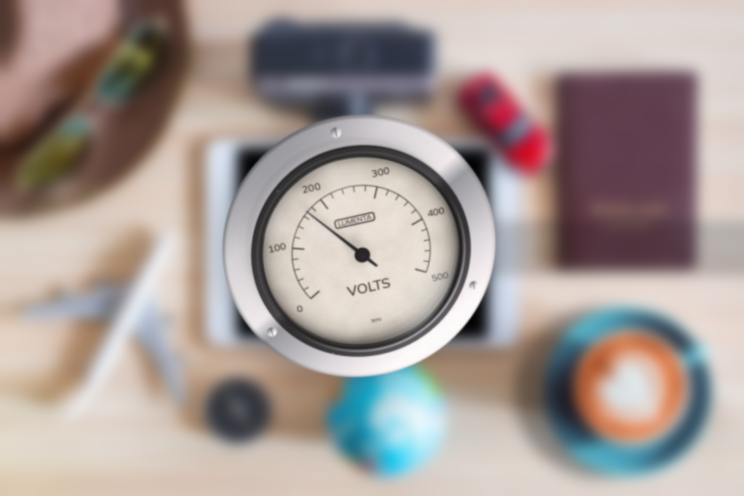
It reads 170 V
